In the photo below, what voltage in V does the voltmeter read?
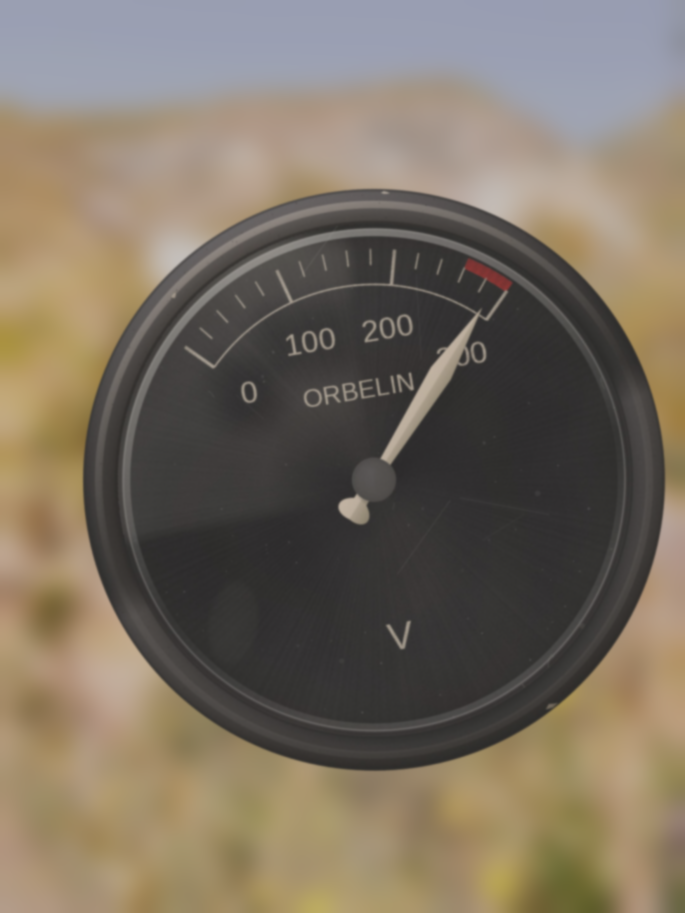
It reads 290 V
